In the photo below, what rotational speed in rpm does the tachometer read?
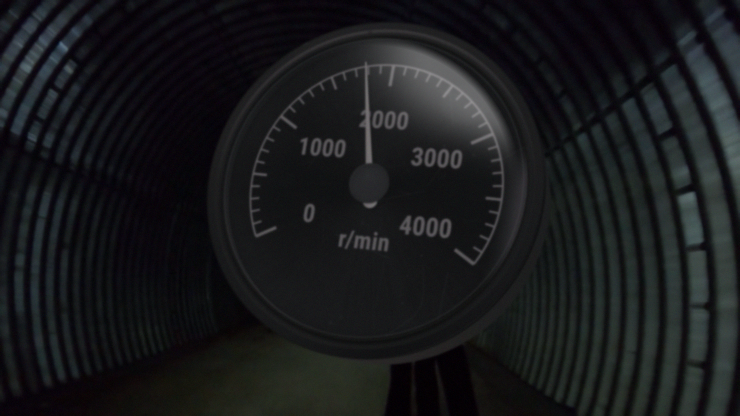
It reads 1800 rpm
